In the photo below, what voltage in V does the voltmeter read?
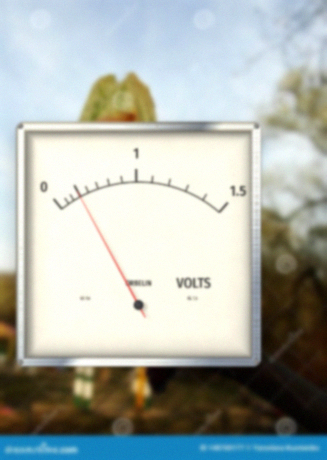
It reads 0.5 V
